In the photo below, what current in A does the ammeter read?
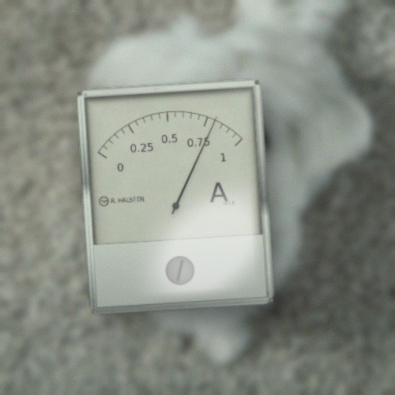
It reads 0.8 A
